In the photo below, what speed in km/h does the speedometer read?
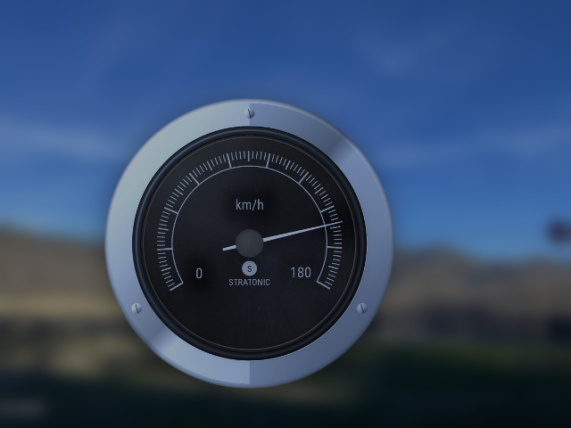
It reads 148 km/h
